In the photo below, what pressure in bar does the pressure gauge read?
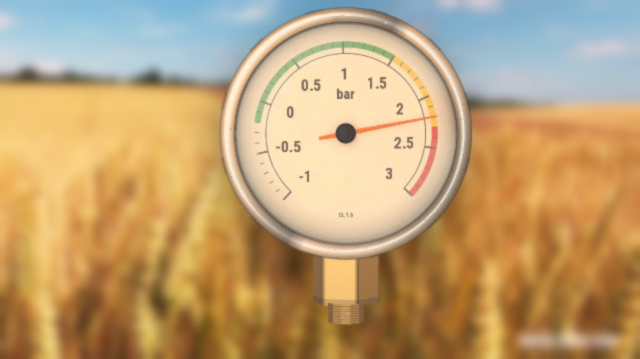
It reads 2.2 bar
